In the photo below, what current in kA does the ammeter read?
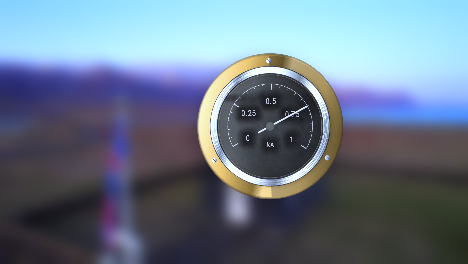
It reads 0.75 kA
